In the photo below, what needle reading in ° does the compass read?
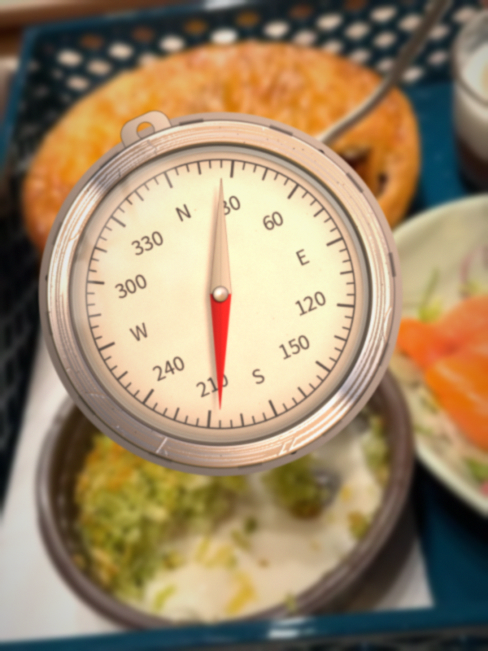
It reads 205 °
